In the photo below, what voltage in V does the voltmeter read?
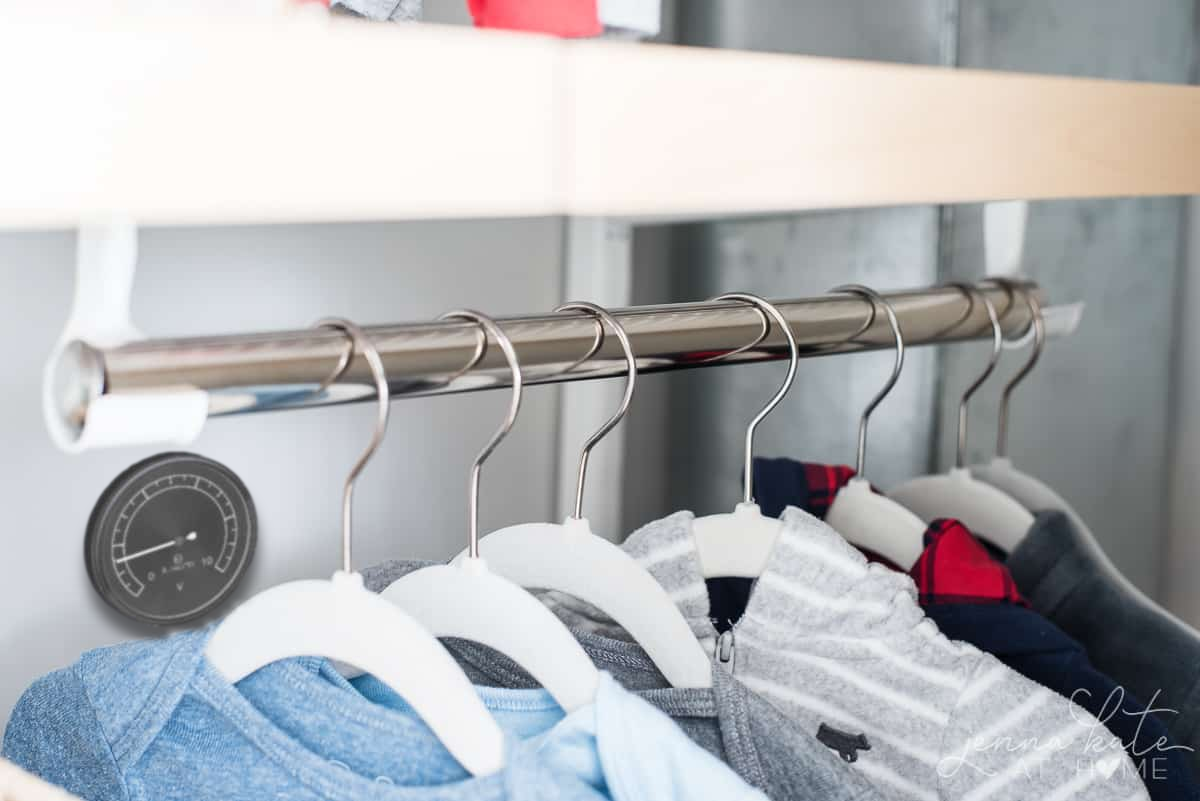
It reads 1.5 V
